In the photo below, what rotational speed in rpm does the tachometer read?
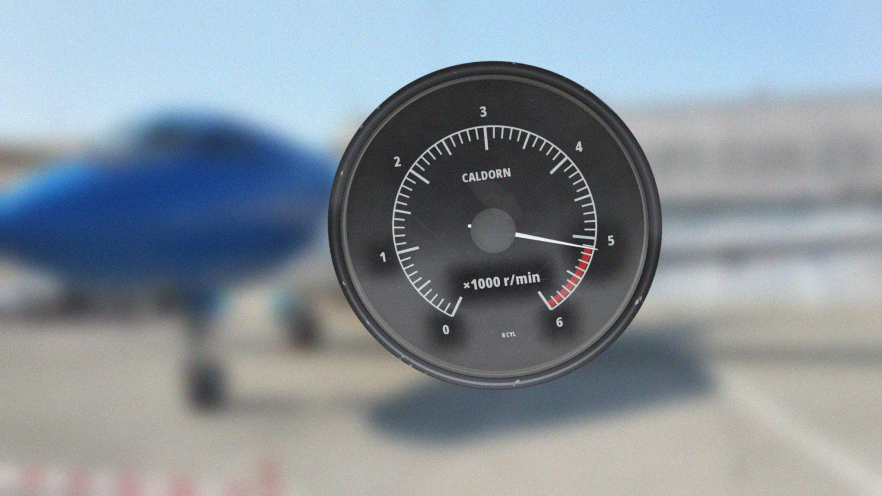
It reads 5100 rpm
